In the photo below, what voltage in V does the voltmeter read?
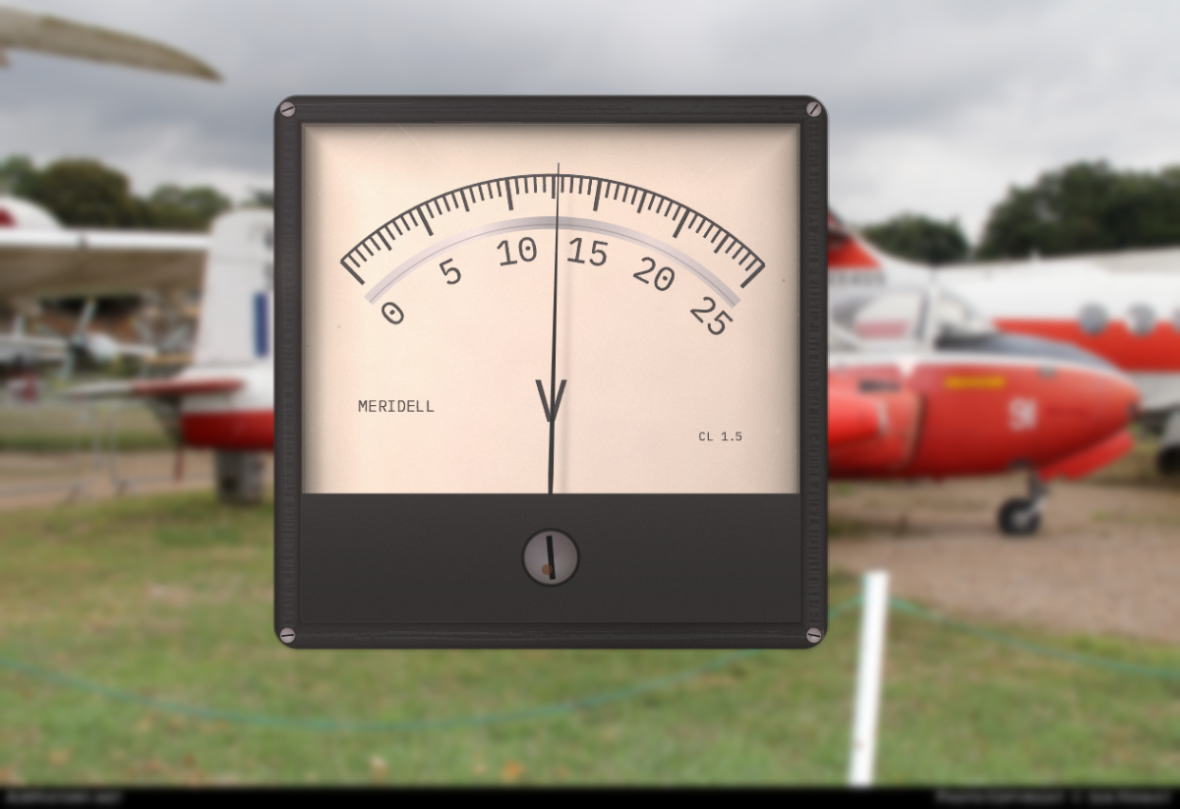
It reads 12.75 V
